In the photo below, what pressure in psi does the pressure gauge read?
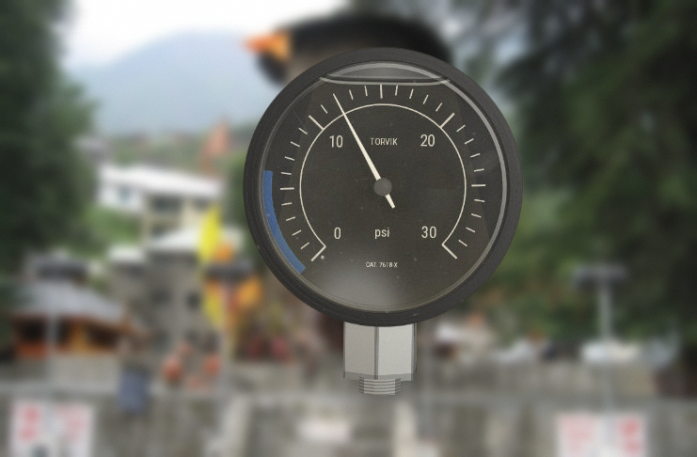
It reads 12 psi
